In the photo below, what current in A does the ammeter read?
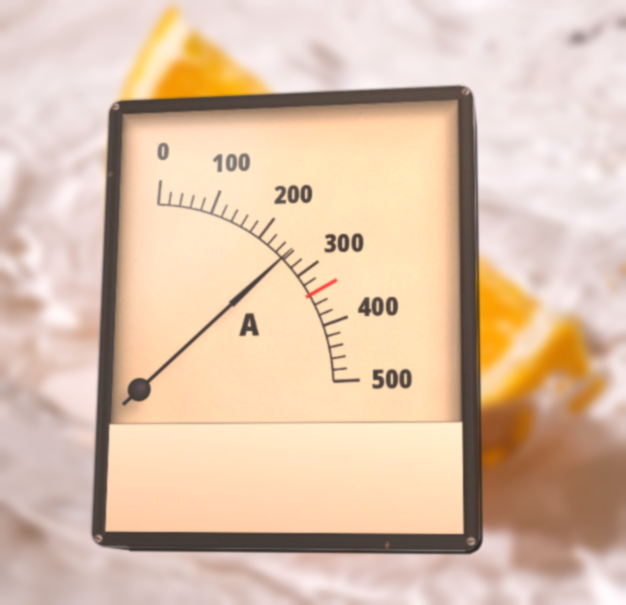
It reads 260 A
